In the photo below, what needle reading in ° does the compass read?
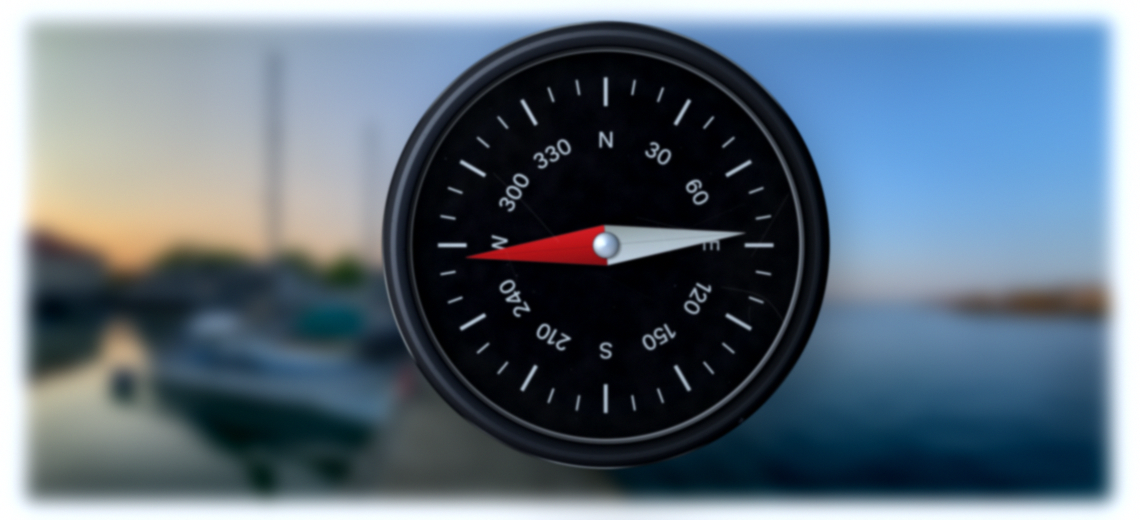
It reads 265 °
